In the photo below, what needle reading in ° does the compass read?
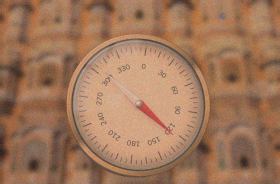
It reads 125 °
